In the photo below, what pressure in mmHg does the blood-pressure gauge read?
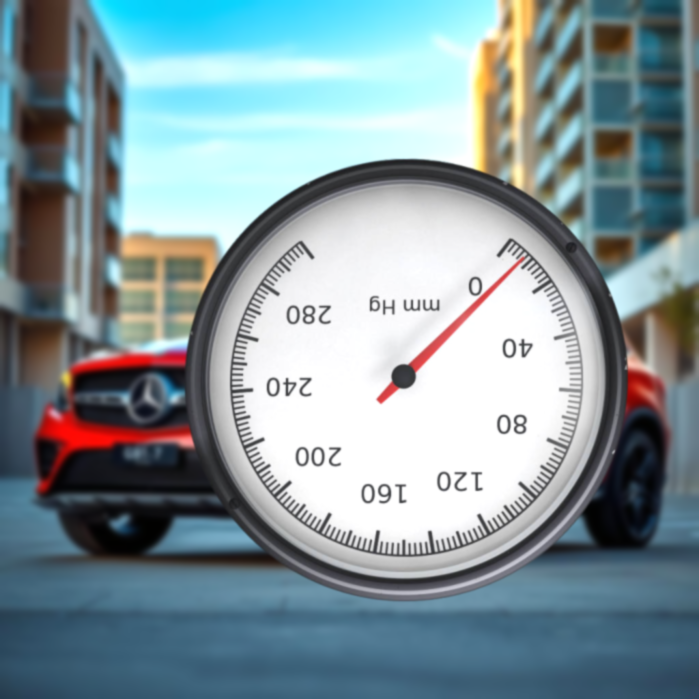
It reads 8 mmHg
